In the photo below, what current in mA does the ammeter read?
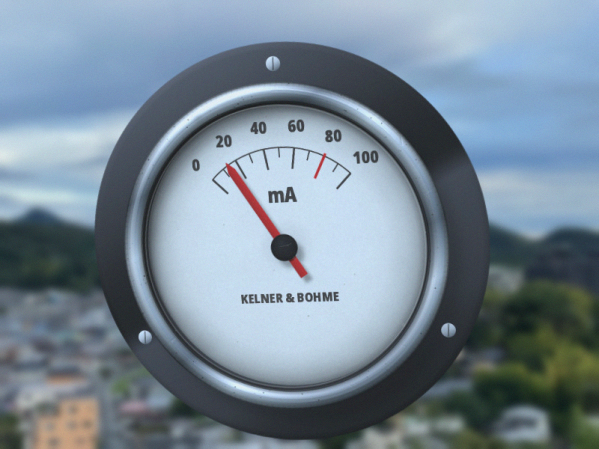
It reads 15 mA
